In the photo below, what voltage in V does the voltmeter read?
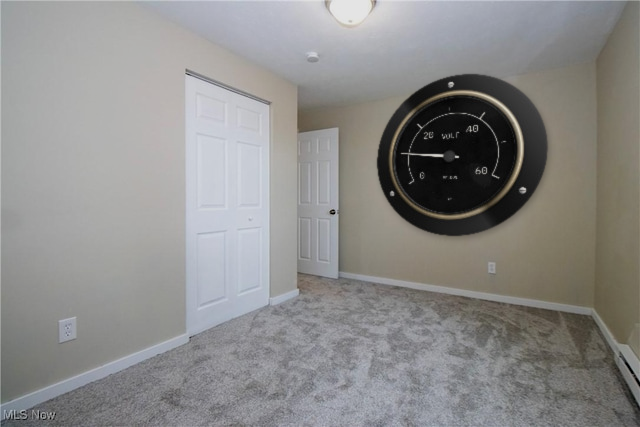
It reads 10 V
